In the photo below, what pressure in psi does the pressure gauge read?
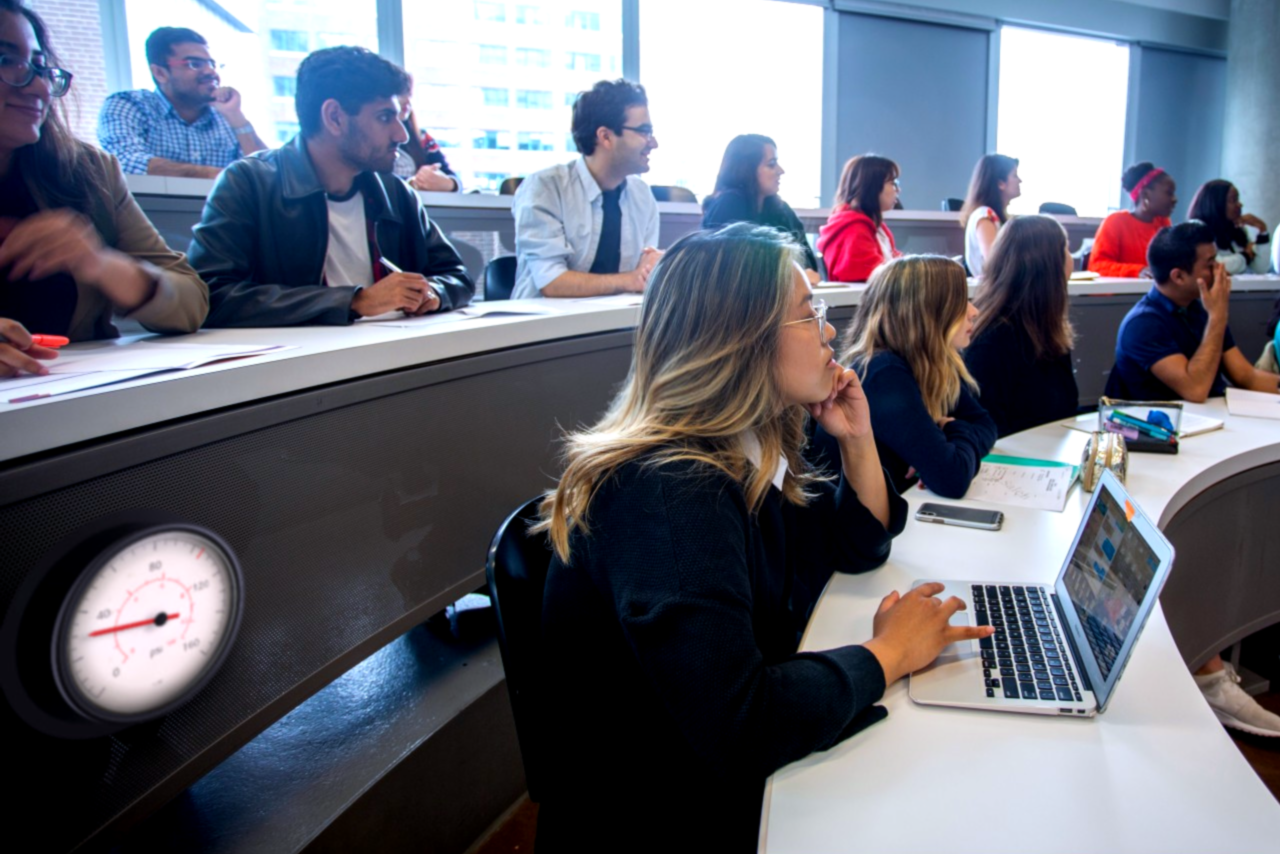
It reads 30 psi
